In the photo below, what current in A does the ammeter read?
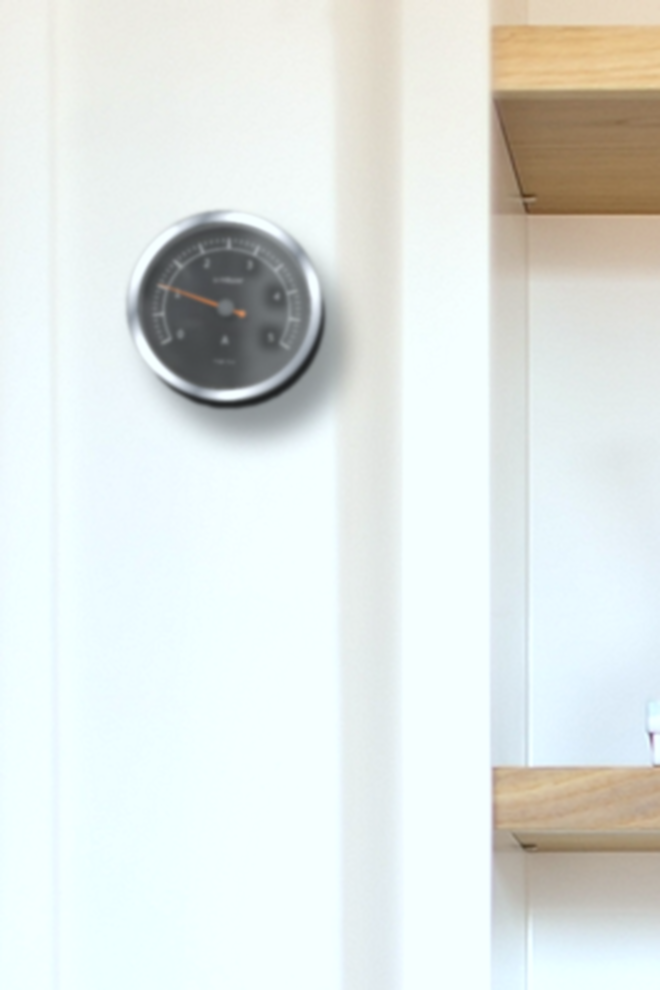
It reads 1 A
